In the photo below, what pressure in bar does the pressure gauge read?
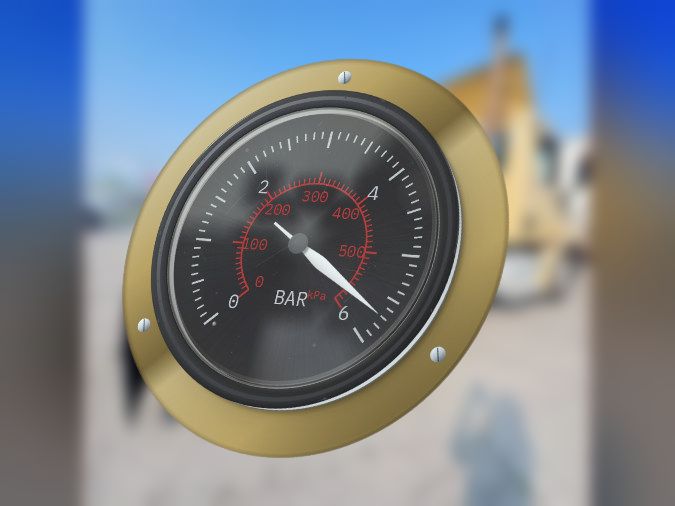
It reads 5.7 bar
